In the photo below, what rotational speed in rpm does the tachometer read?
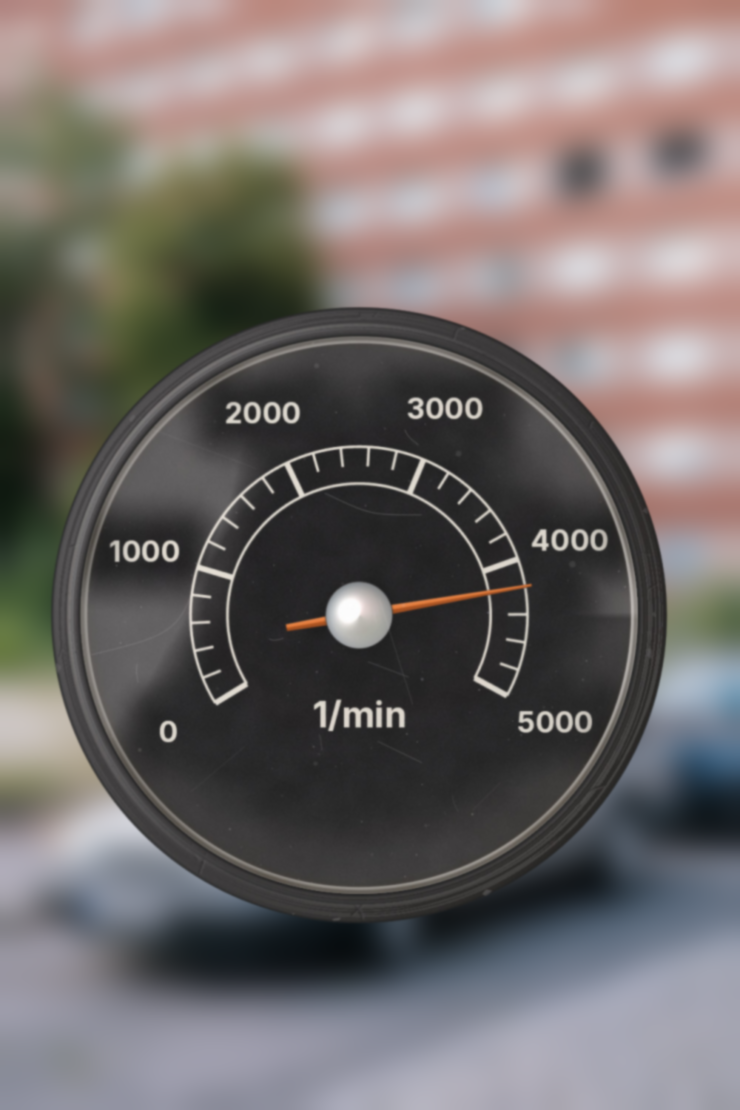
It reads 4200 rpm
